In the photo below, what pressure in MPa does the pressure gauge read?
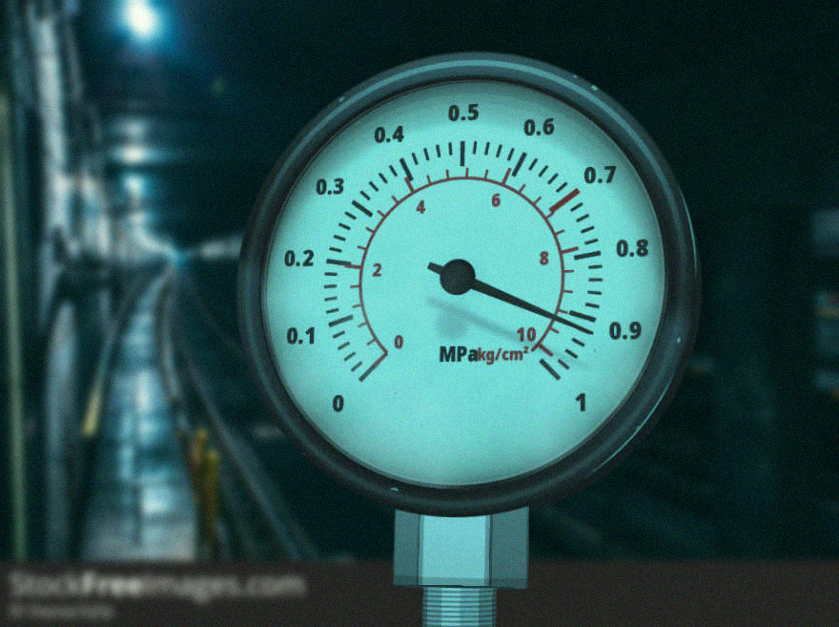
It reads 0.92 MPa
